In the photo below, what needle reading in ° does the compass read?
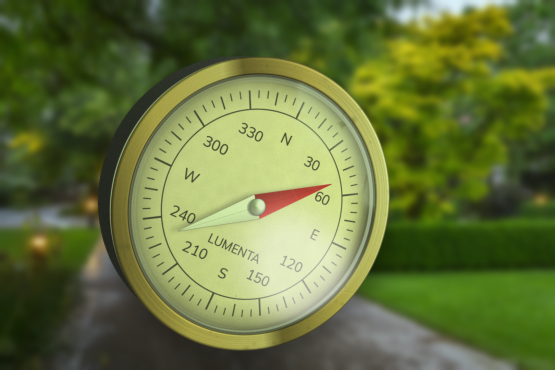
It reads 50 °
